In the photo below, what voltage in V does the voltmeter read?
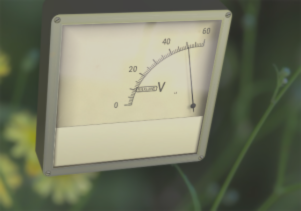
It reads 50 V
